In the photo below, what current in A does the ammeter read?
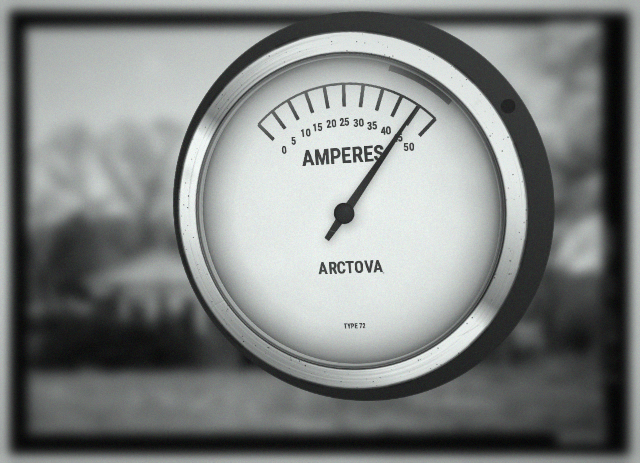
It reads 45 A
